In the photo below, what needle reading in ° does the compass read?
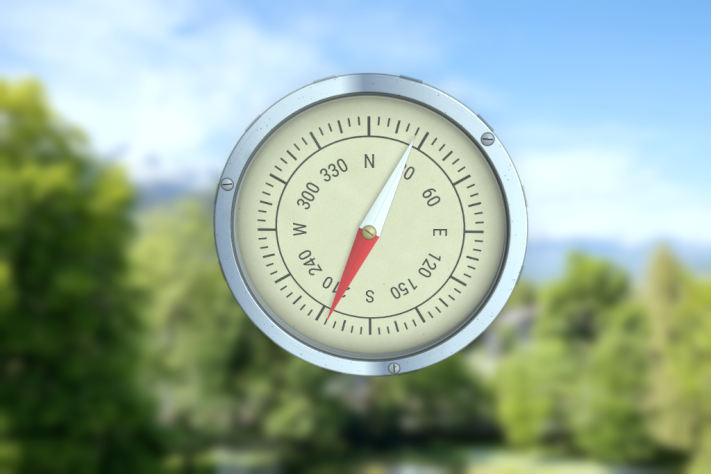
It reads 205 °
